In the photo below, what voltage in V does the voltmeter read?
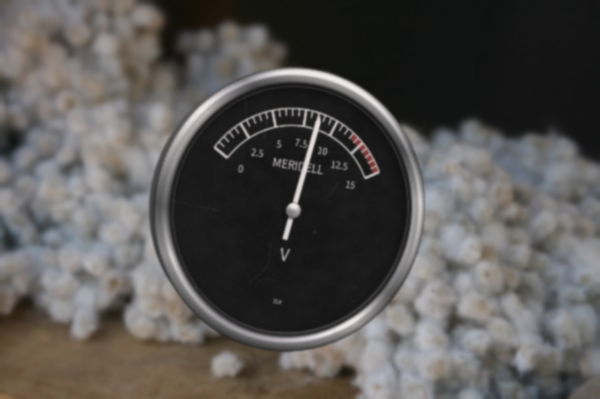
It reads 8.5 V
